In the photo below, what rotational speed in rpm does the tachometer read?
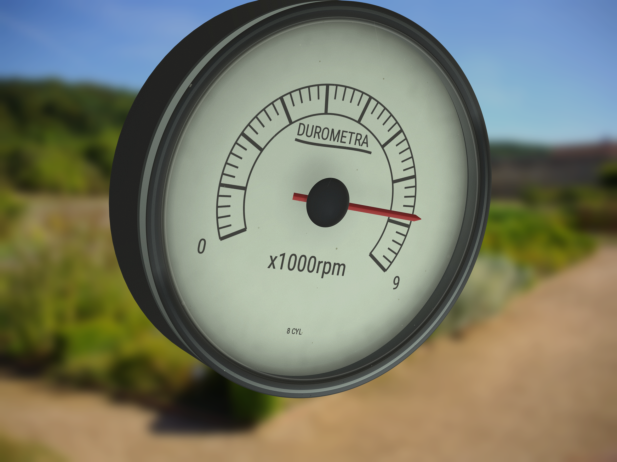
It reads 7800 rpm
